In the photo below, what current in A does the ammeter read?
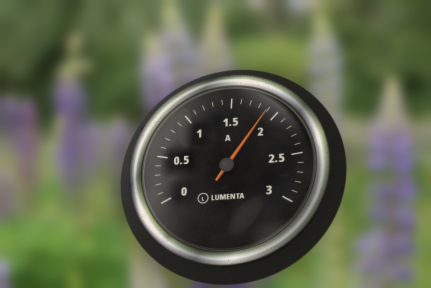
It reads 1.9 A
